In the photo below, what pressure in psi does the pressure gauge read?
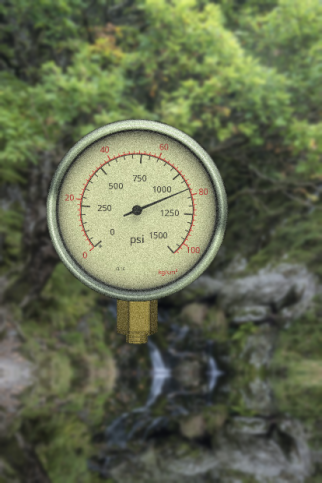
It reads 1100 psi
